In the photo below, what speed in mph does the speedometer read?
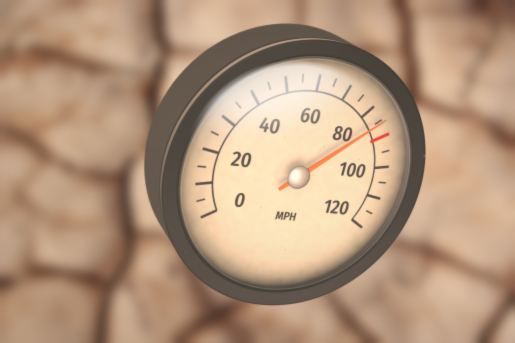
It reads 85 mph
